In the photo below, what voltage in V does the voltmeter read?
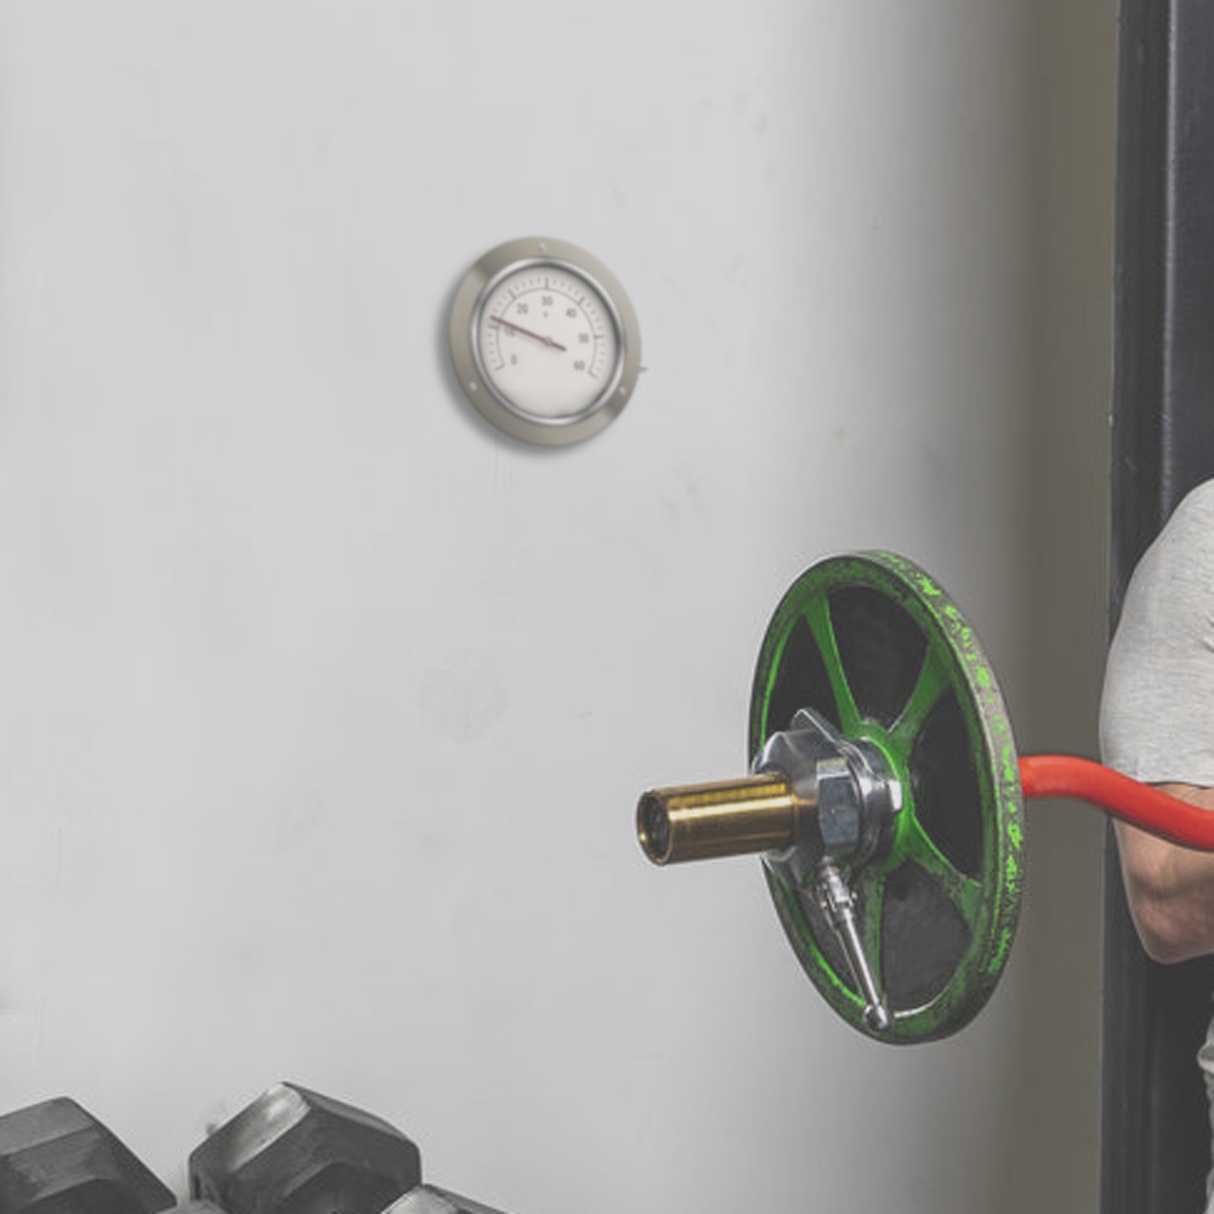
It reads 12 V
